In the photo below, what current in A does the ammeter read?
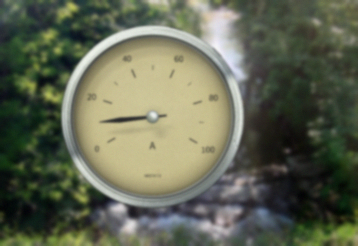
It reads 10 A
